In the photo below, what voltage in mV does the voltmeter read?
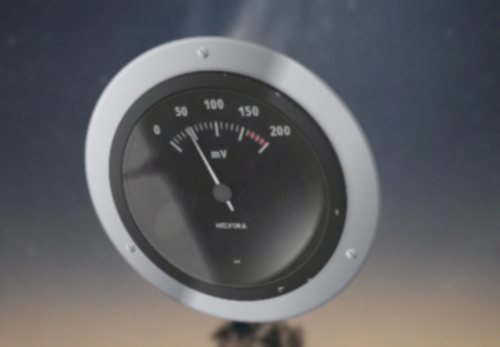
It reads 50 mV
